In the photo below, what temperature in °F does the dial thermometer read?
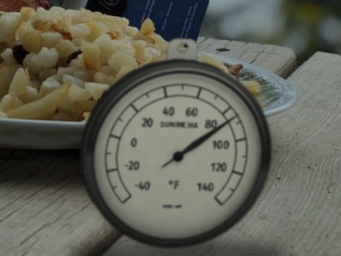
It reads 85 °F
